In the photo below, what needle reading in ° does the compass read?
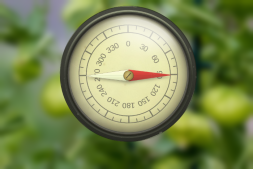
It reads 90 °
